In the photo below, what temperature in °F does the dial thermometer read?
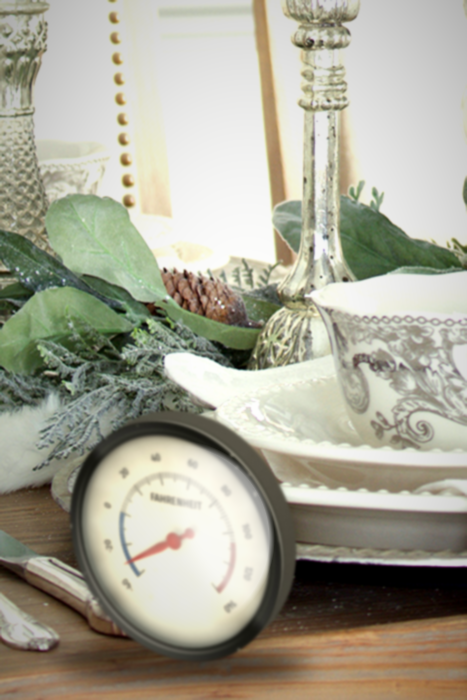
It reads -30 °F
